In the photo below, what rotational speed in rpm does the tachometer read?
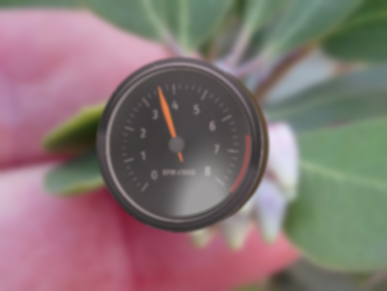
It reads 3600 rpm
